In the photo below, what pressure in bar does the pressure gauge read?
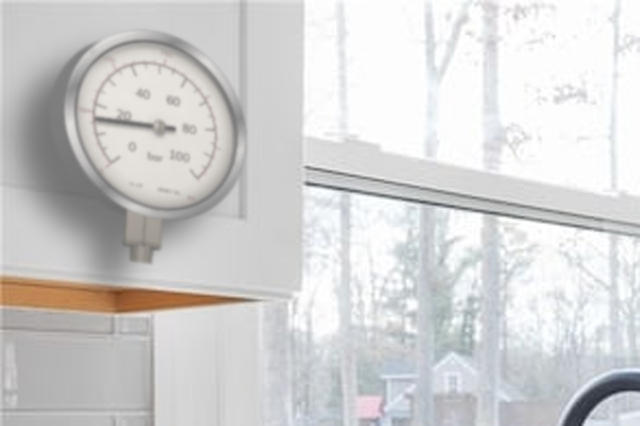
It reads 15 bar
